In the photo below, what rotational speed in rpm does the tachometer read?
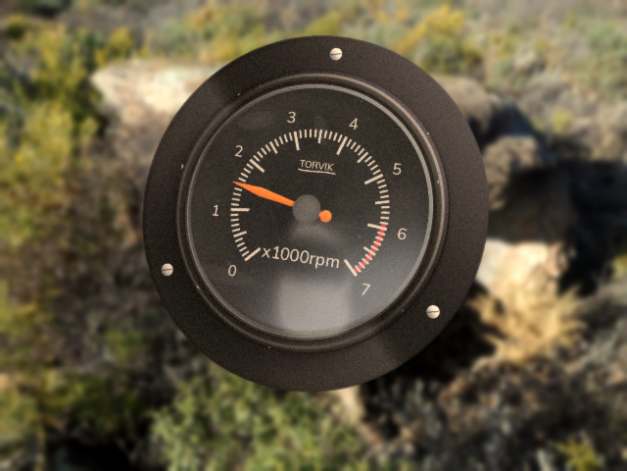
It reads 1500 rpm
